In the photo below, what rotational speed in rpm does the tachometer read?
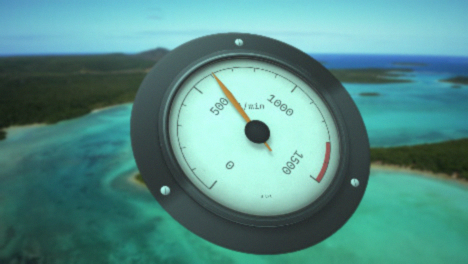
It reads 600 rpm
